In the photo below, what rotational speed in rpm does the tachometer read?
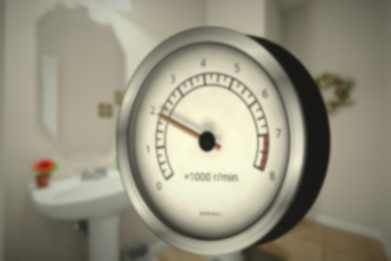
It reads 2000 rpm
